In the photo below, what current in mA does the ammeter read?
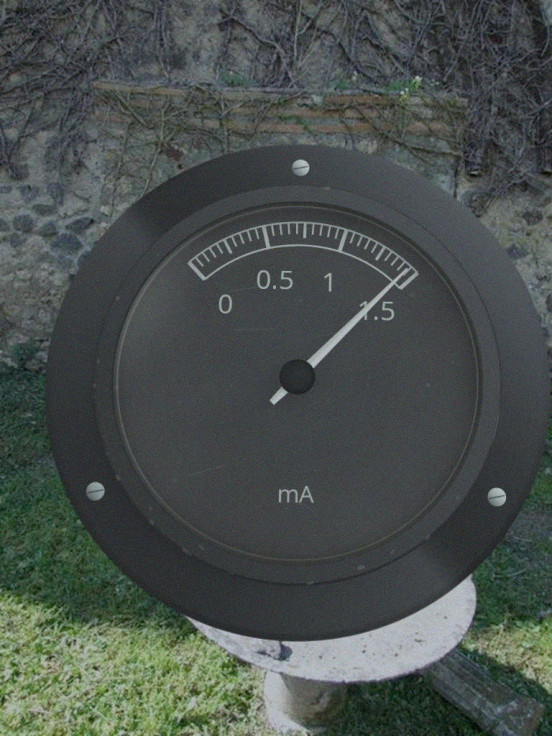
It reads 1.45 mA
